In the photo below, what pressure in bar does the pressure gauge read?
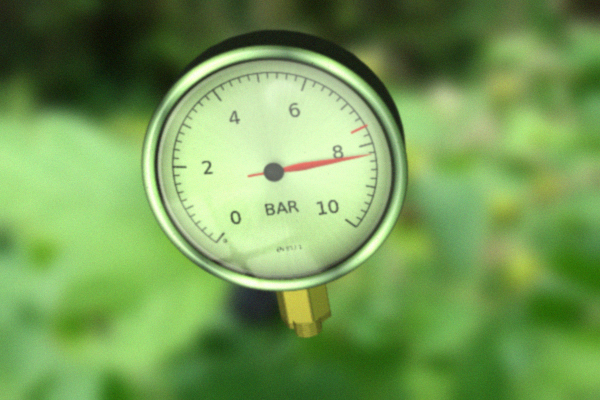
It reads 8.2 bar
